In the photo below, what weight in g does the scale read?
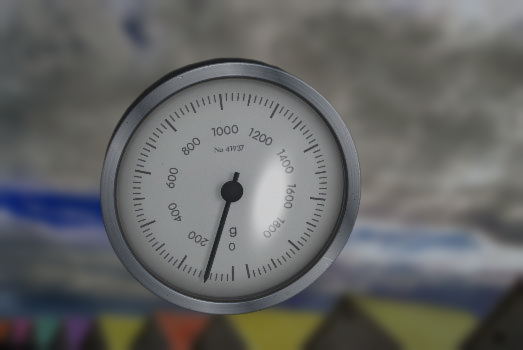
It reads 100 g
